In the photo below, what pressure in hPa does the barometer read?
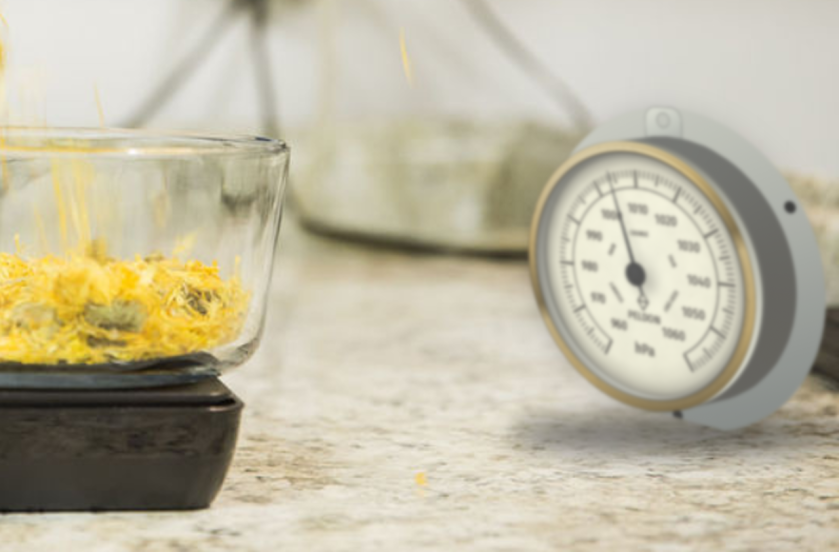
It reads 1005 hPa
